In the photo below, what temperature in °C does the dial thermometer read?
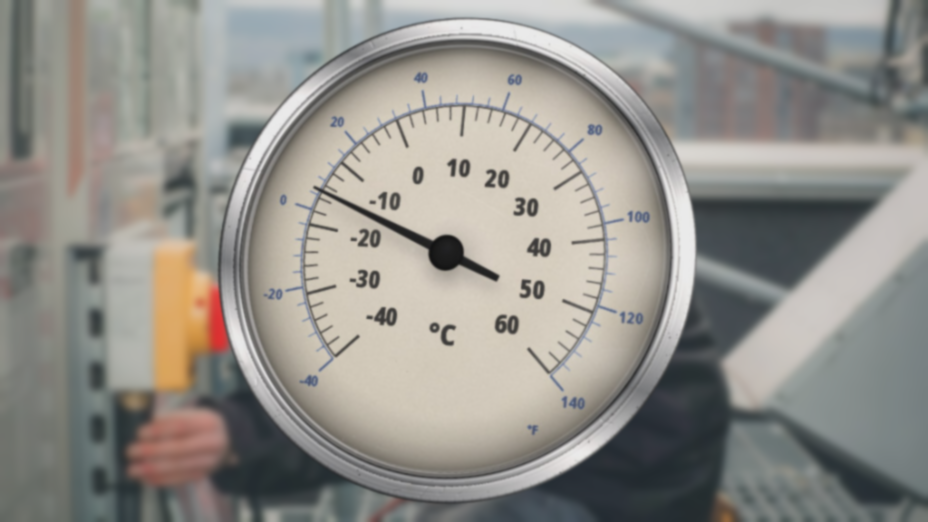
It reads -15 °C
